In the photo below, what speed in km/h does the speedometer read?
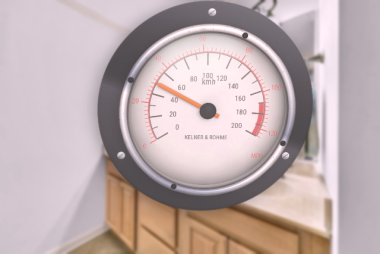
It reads 50 km/h
